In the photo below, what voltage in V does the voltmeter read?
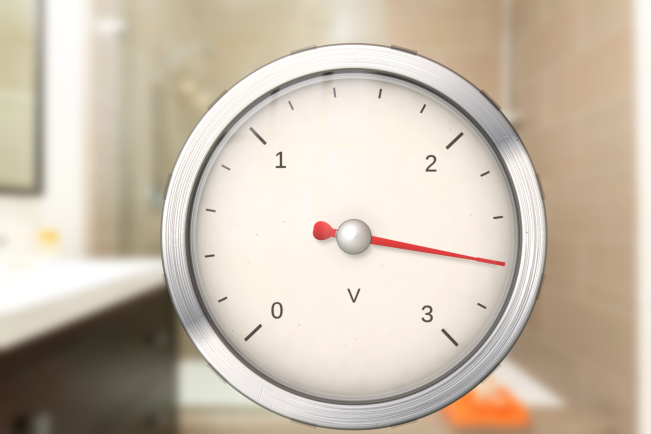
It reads 2.6 V
